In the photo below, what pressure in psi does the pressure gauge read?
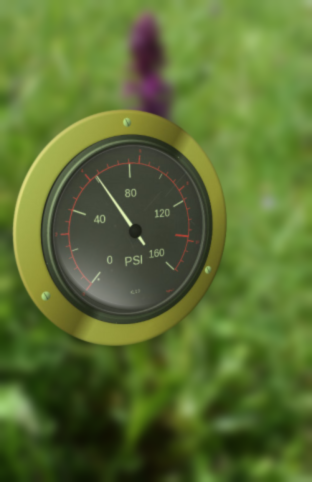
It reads 60 psi
